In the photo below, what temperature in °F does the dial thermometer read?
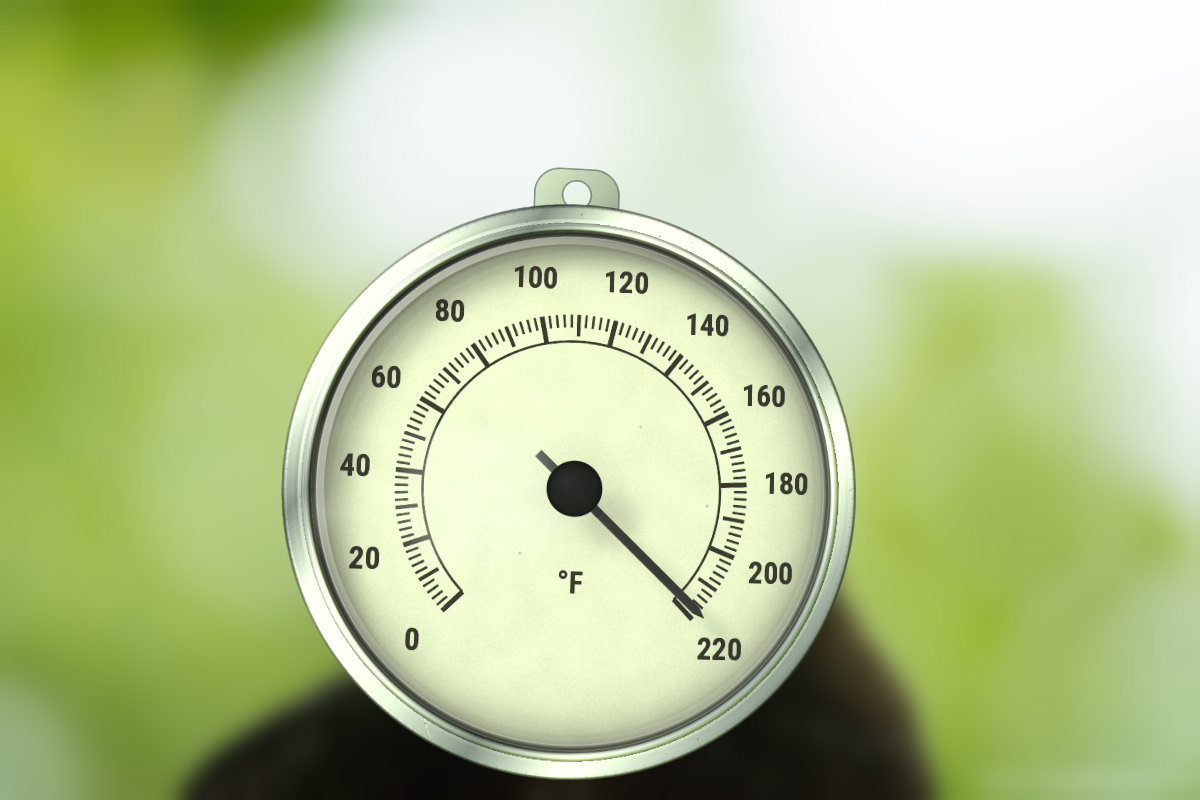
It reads 218 °F
